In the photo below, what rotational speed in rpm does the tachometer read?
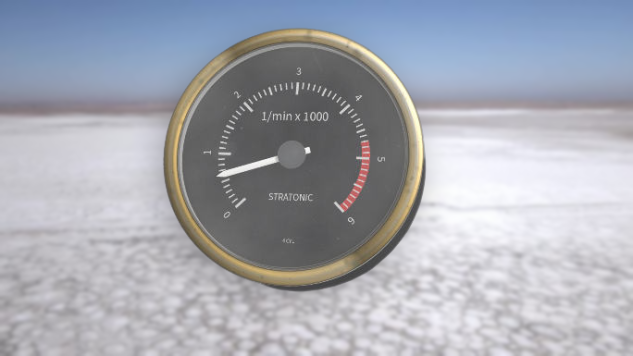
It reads 600 rpm
